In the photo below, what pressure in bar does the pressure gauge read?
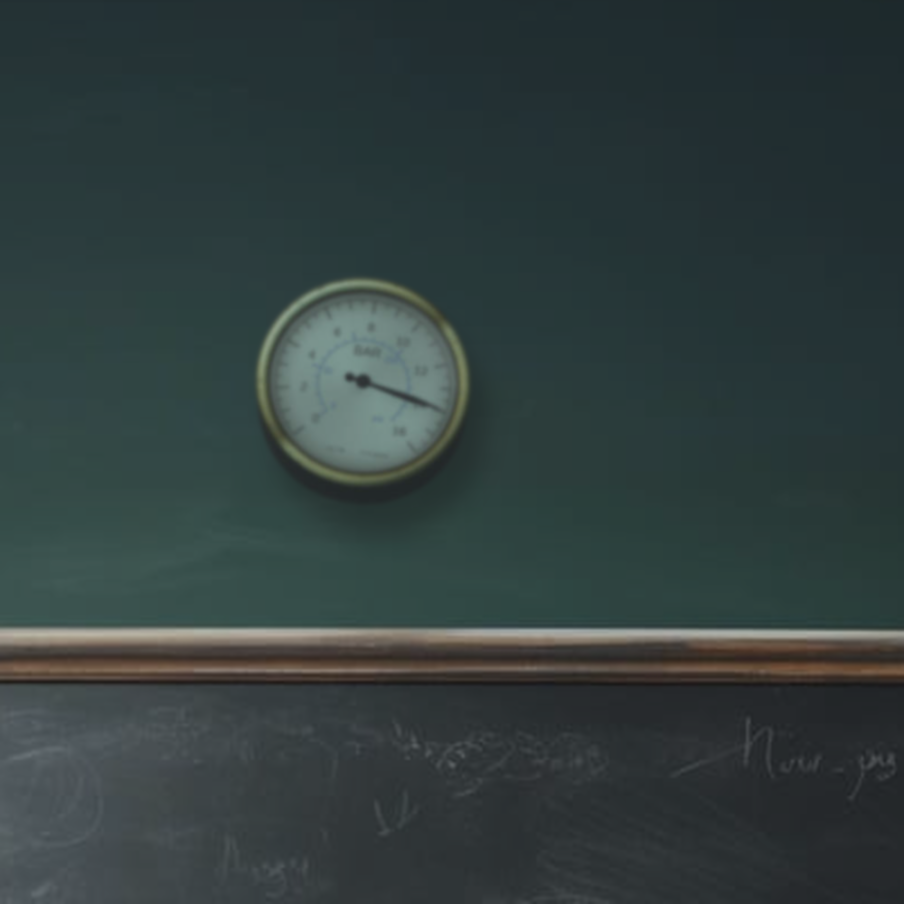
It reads 14 bar
